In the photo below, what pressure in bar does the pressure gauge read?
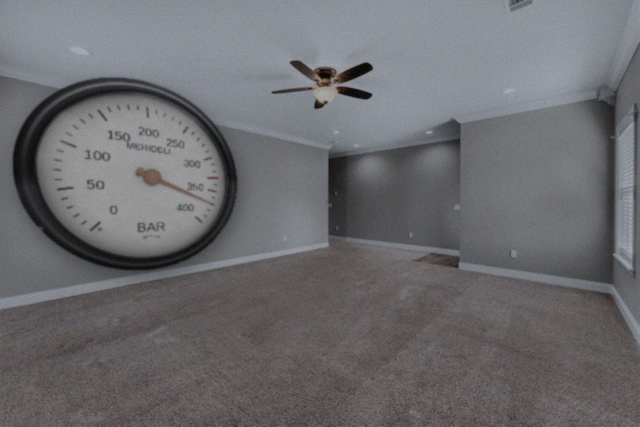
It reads 370 bar
